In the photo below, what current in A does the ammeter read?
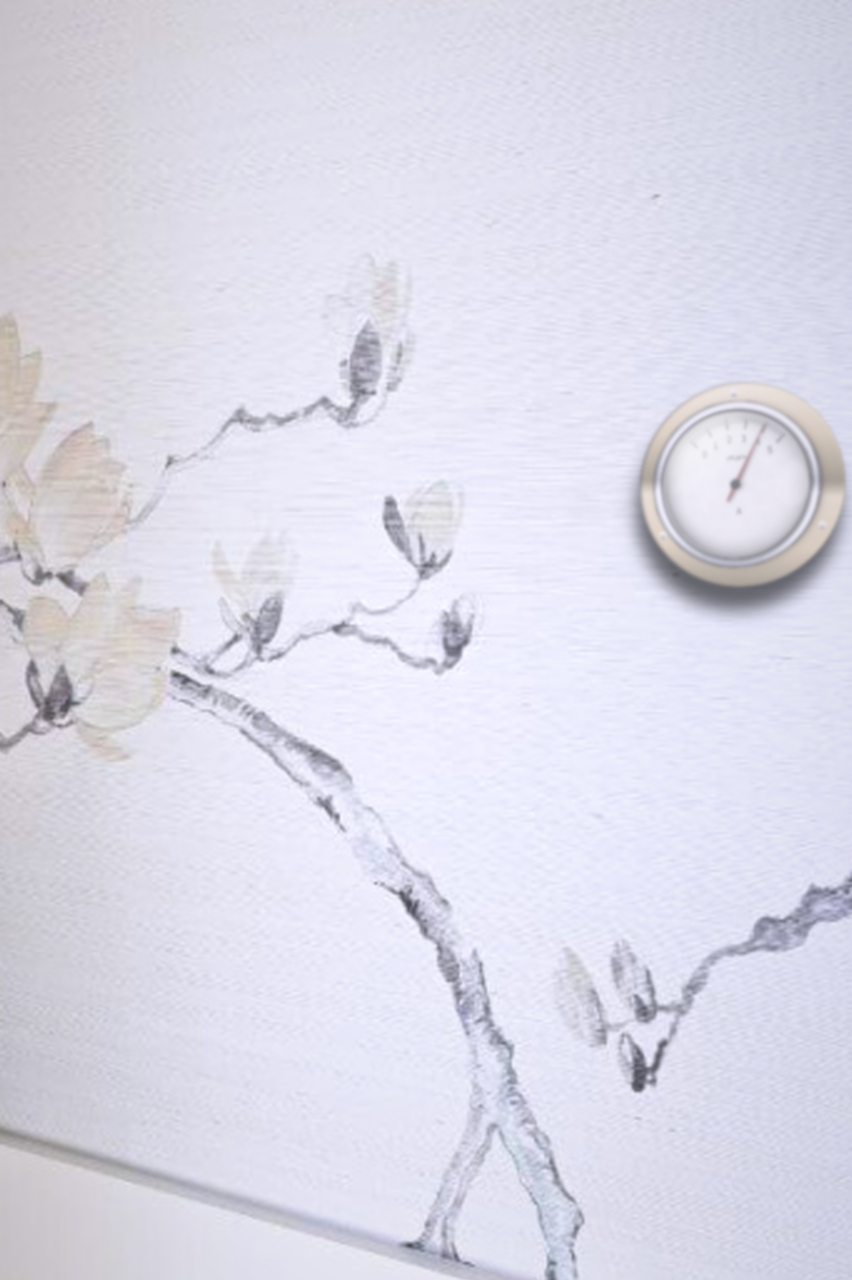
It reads 4 A
